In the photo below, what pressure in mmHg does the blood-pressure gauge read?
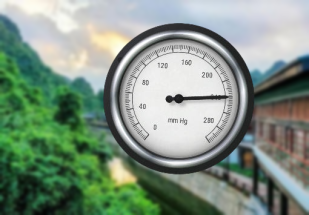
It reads 240 mmHg
